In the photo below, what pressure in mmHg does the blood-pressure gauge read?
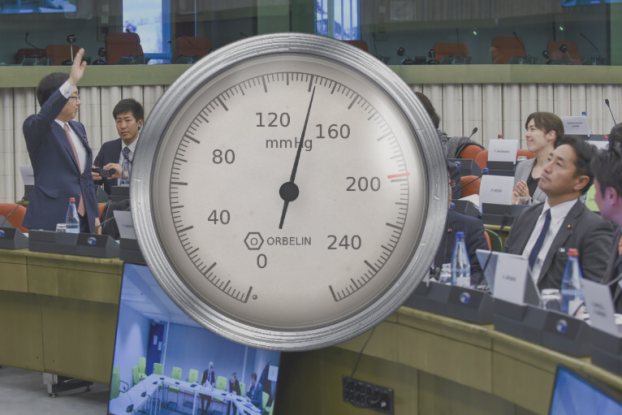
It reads 142 mmHg
